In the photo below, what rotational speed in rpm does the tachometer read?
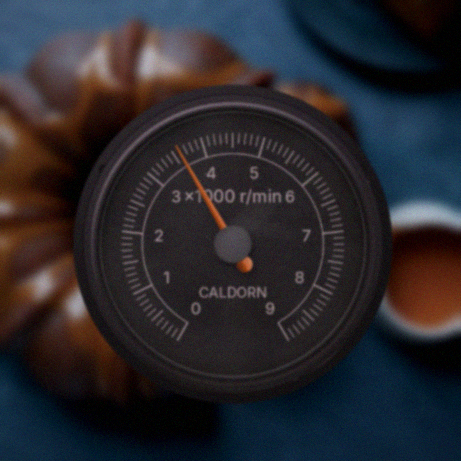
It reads 3600 rpm
